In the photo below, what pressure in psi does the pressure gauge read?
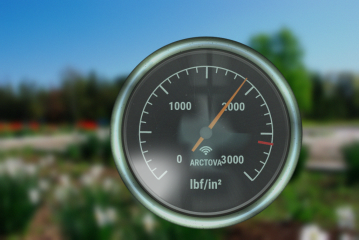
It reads 1900 psi
